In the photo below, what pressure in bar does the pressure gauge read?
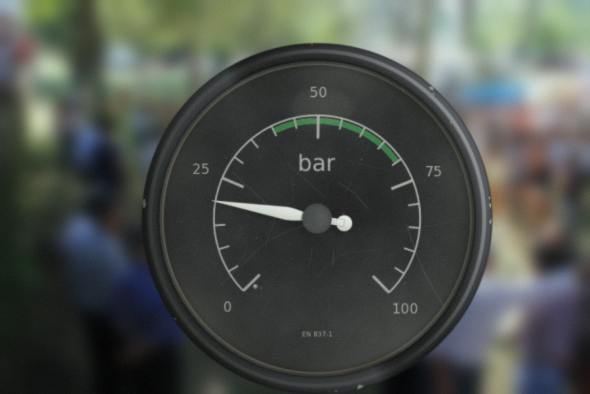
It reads 20 bar
